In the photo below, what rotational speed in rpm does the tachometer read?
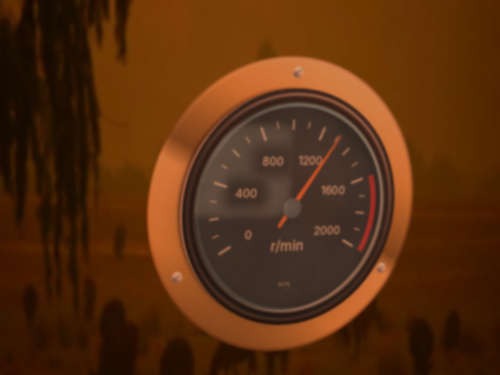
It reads 1300 rpm
